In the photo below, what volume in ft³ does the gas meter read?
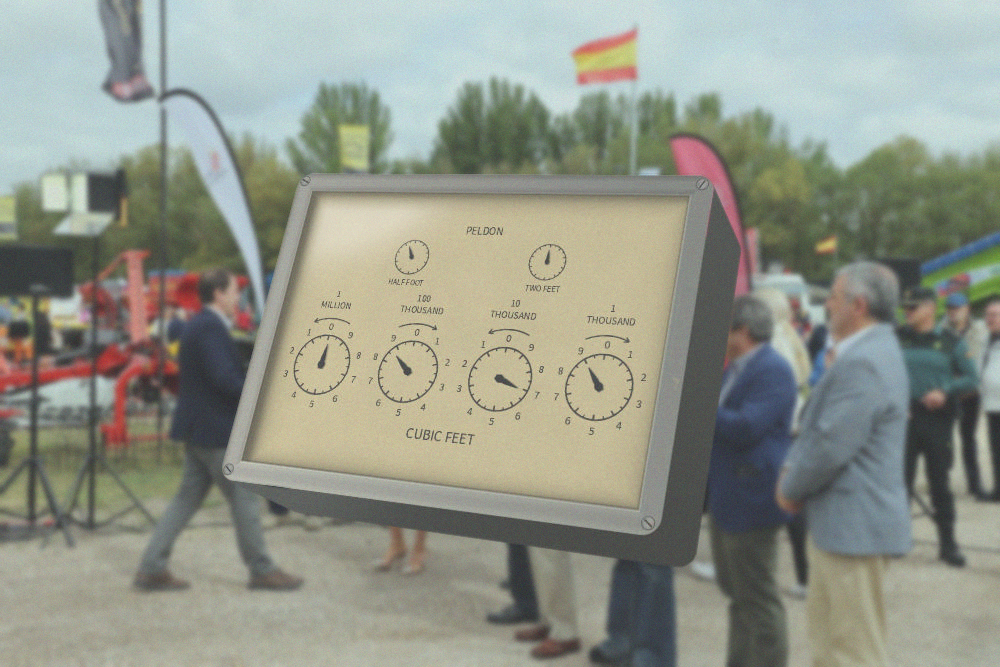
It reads 986900 ft³
